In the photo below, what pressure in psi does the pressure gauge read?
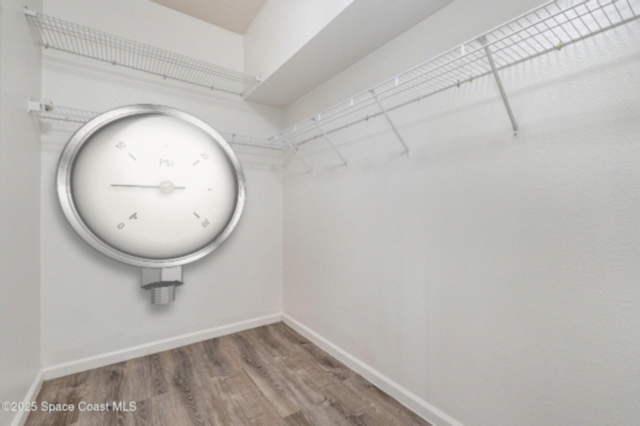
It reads 5 psi
